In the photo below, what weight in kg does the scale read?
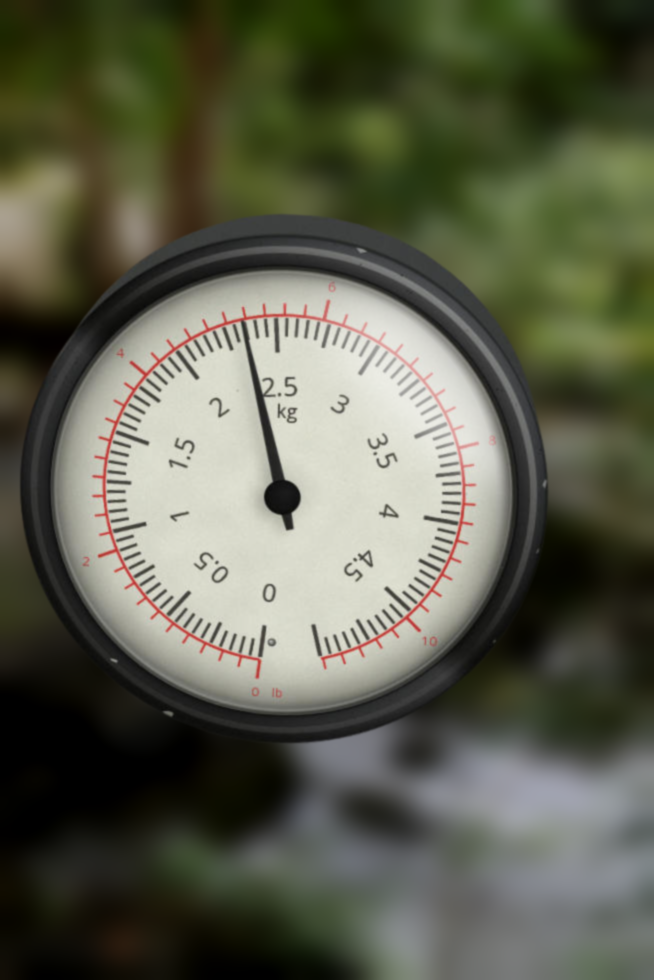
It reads 2.35 kg
